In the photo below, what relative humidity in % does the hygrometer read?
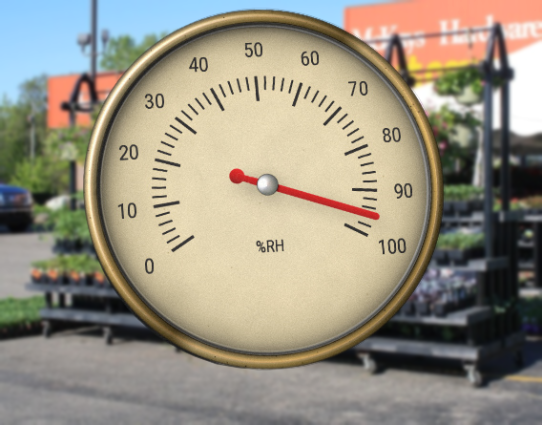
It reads 96 %
